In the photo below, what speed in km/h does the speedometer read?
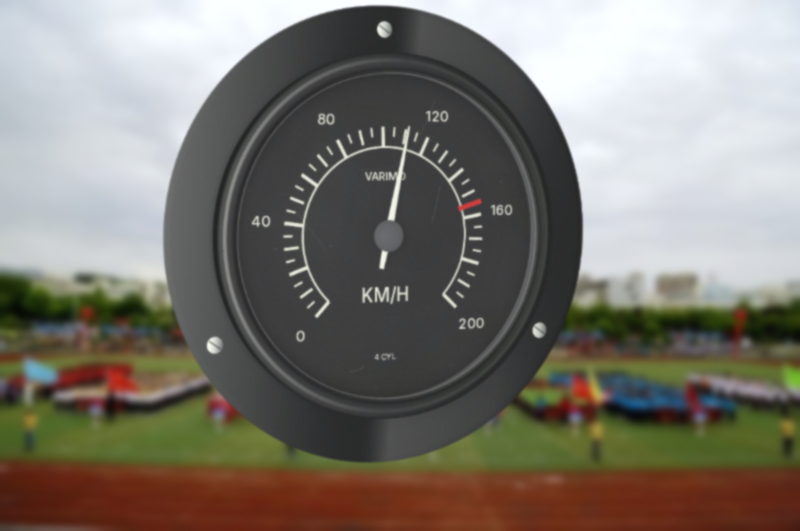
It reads 110 km/h
